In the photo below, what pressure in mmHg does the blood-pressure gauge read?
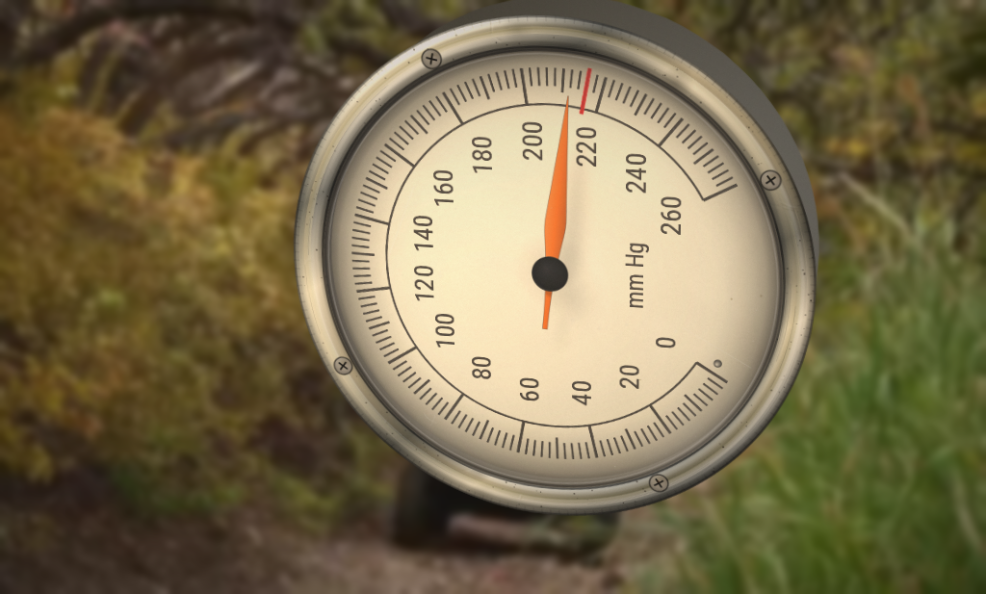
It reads 212 mmHg
